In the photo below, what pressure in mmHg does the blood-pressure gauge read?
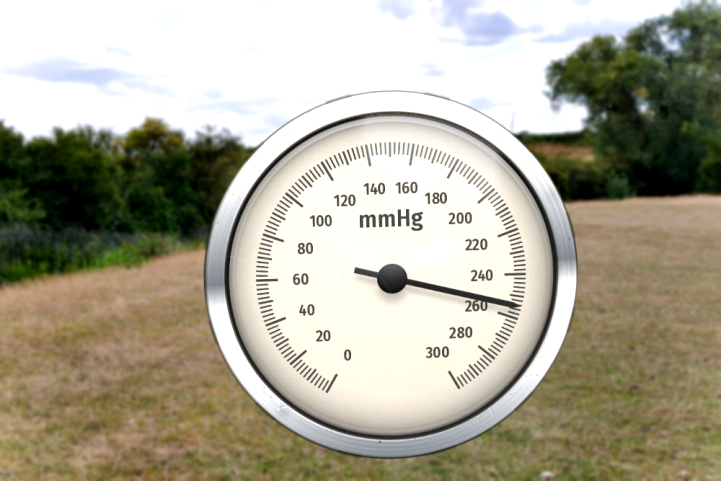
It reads 254 mmHg
